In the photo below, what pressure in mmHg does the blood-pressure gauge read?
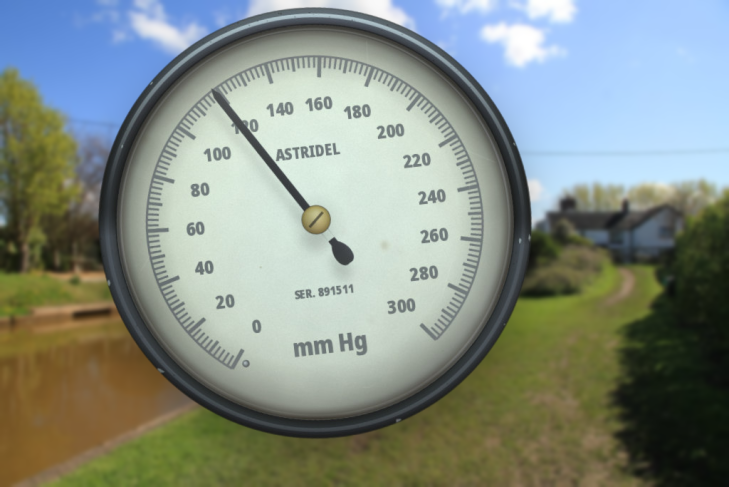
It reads 118 mmHg
